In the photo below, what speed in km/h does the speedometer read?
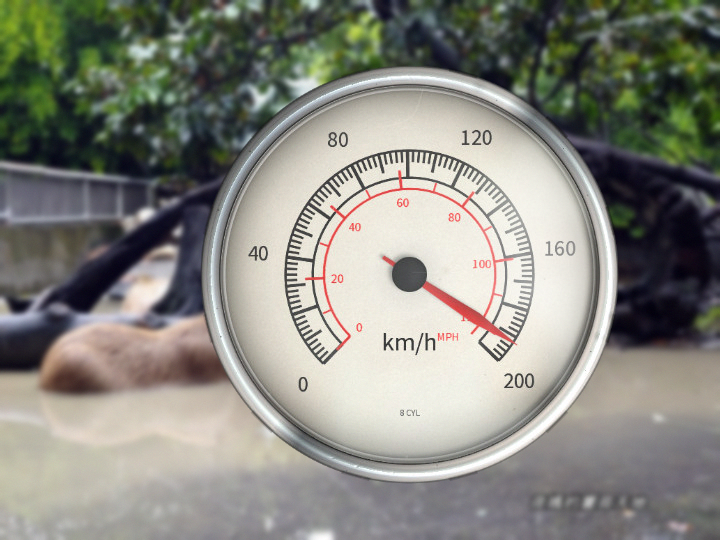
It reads 192 km/h
